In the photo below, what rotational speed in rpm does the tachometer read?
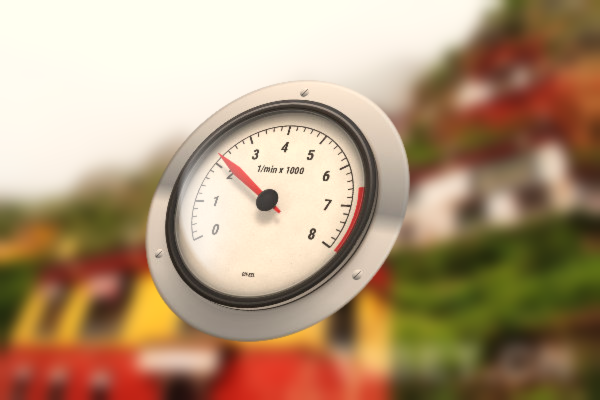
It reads 2200 rpm
